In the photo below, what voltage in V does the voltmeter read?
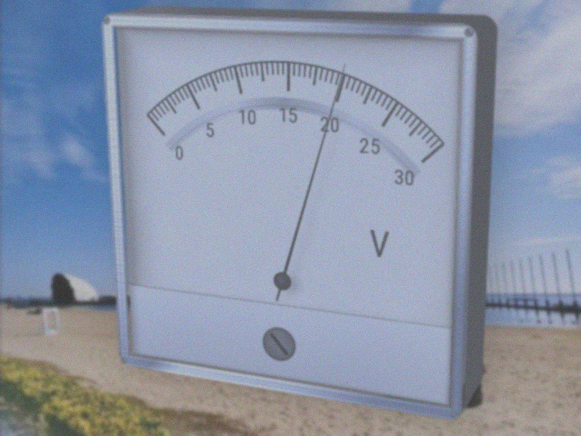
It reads 20 V
